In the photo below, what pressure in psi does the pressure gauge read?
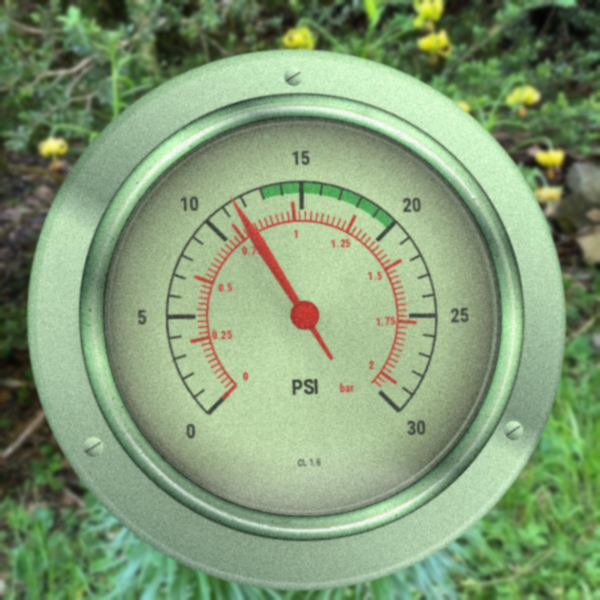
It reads 11.5 psi
